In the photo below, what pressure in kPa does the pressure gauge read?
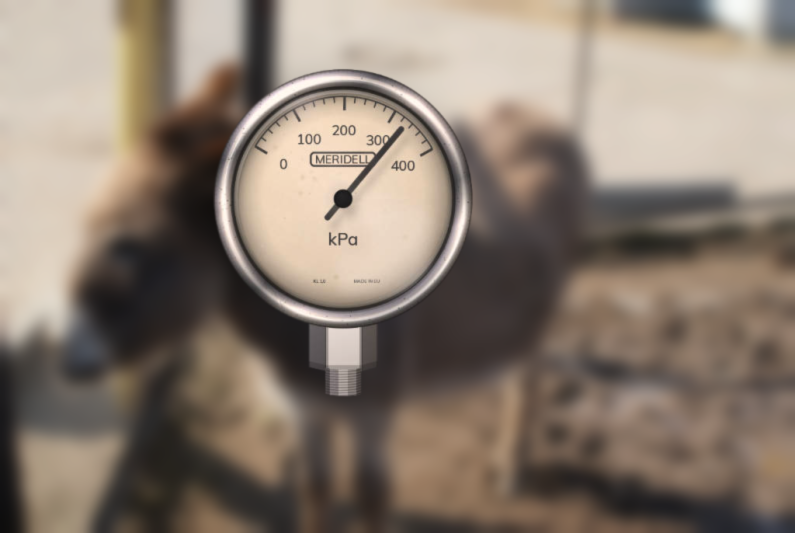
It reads 330 kPa
